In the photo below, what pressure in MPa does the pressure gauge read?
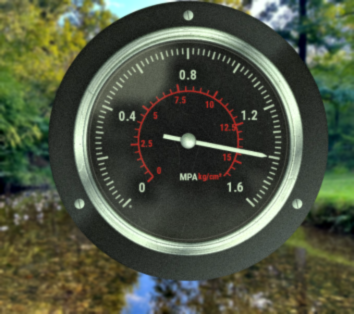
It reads 1.4 MPa
